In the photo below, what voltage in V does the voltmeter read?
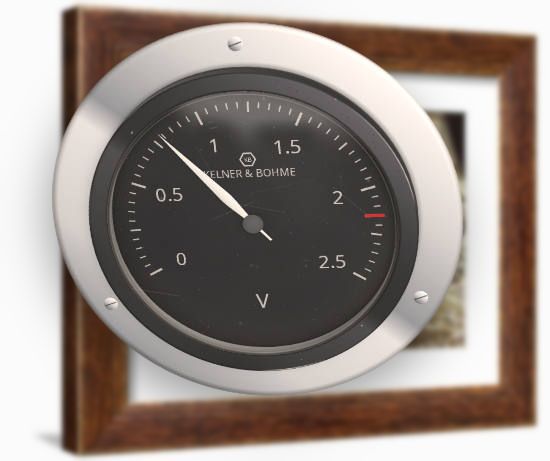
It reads 0.8 V
